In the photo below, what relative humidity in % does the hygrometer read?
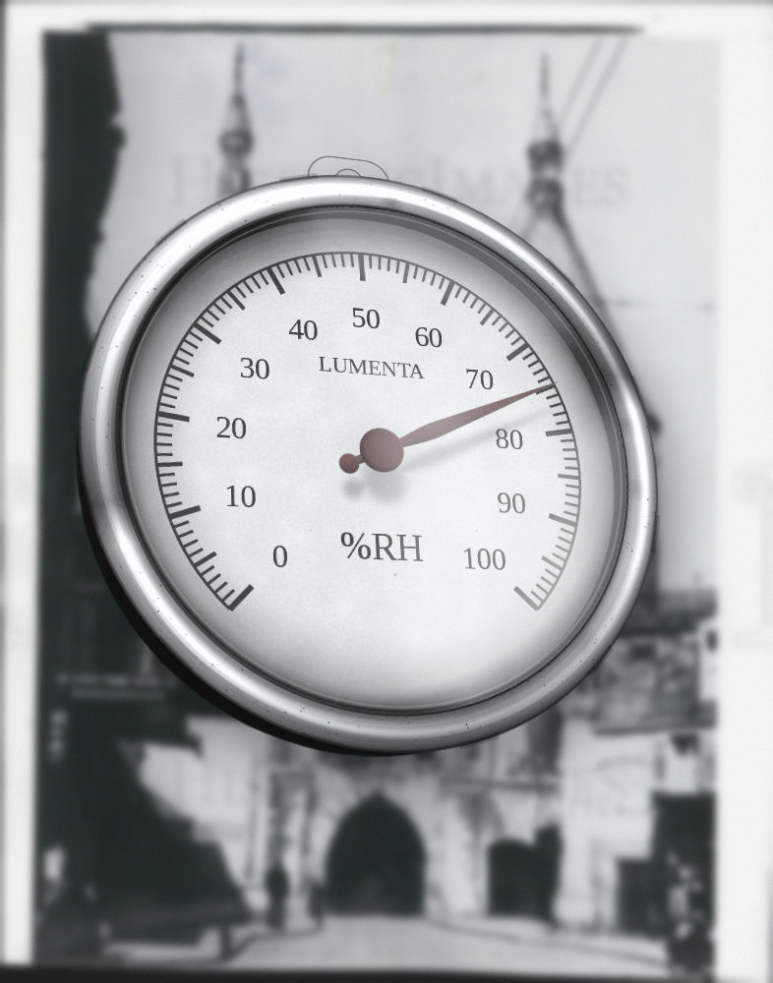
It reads 75 %
